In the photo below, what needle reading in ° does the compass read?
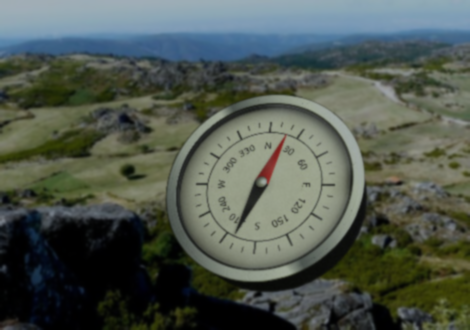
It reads 20 °
